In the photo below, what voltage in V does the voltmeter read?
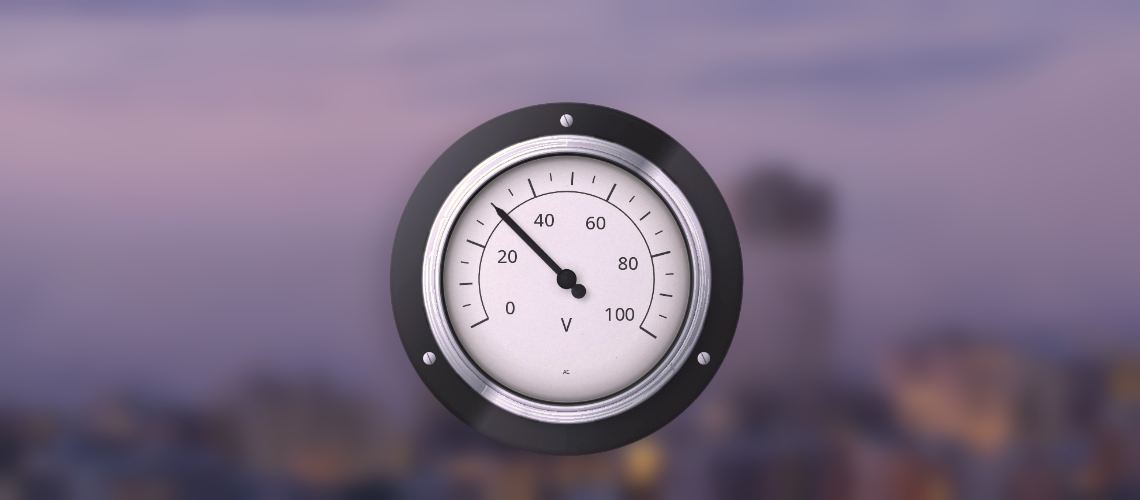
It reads 30 V
